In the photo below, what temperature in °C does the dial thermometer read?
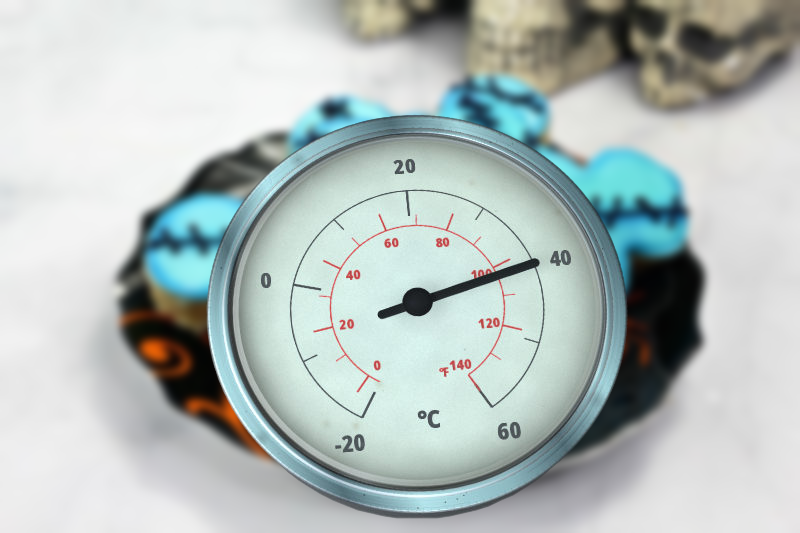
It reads 40 °C
